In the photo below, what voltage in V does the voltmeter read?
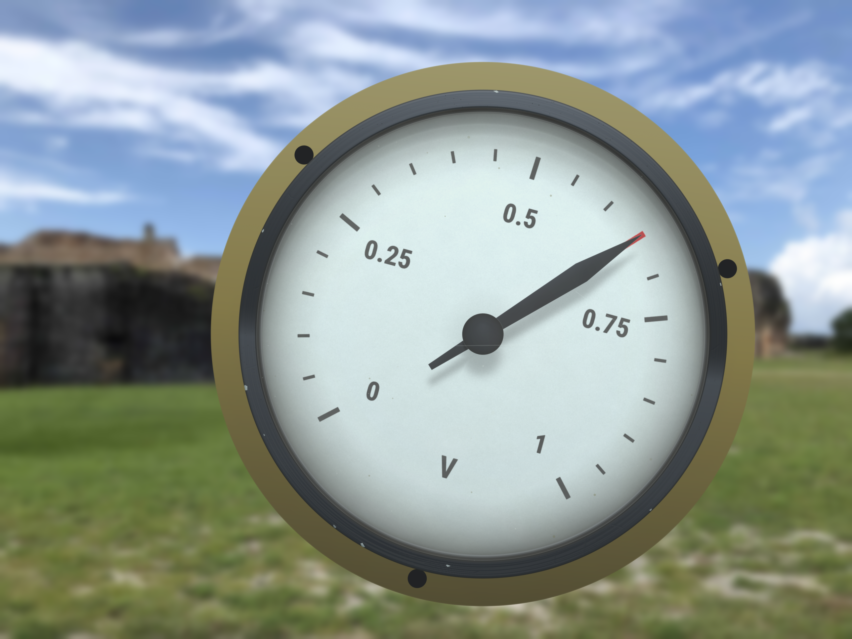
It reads 0.65 V
